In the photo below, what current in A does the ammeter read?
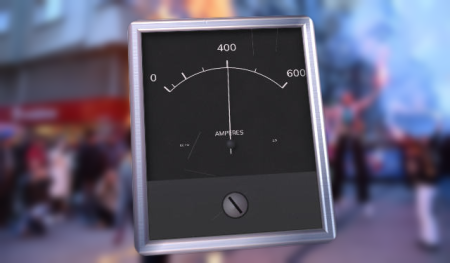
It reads 400 A
